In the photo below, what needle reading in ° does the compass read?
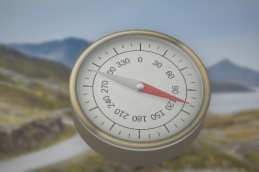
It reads 110 °
